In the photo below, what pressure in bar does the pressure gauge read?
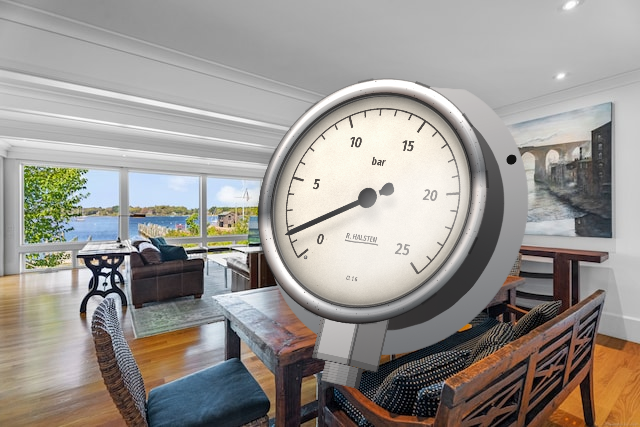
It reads 1.5 bar
